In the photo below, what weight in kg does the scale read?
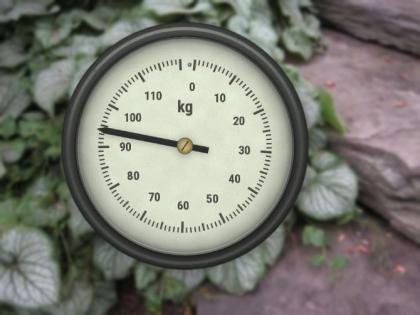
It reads 94 kg
